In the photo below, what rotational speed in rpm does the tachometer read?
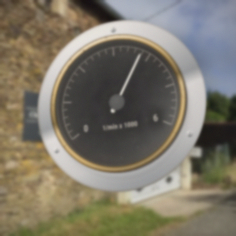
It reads 3800 rpm
